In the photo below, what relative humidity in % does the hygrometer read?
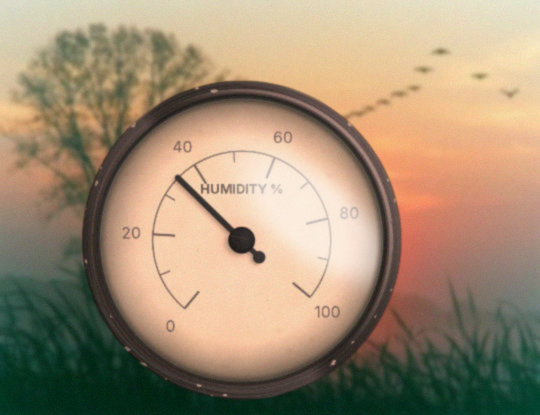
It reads 35 %
